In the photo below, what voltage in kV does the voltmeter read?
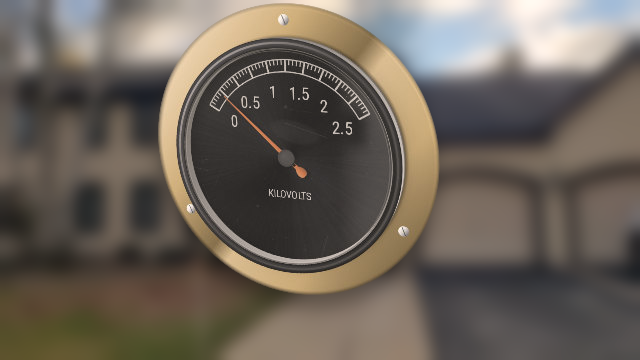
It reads 0.25 kV
